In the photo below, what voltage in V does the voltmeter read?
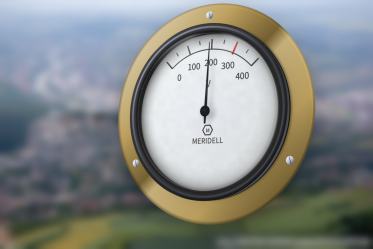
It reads 200 V
